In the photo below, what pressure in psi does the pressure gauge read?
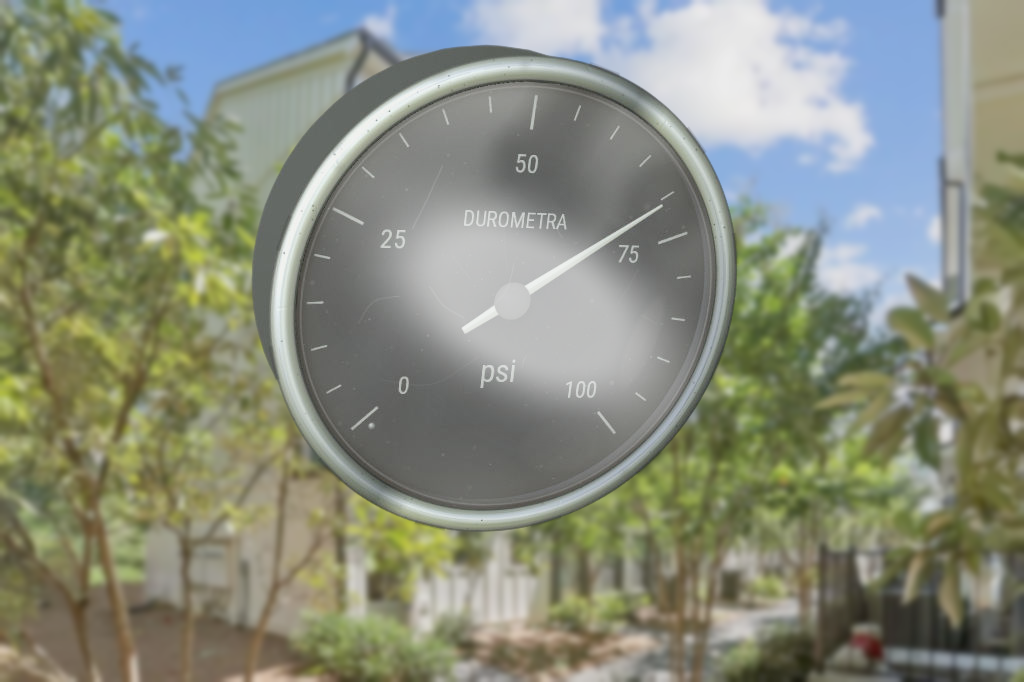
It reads 70 psi
